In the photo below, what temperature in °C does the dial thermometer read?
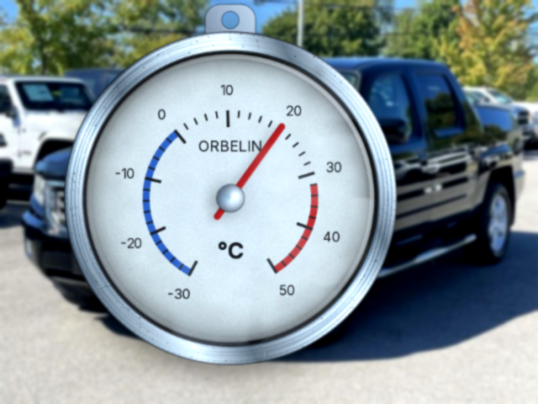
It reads 20 °C
